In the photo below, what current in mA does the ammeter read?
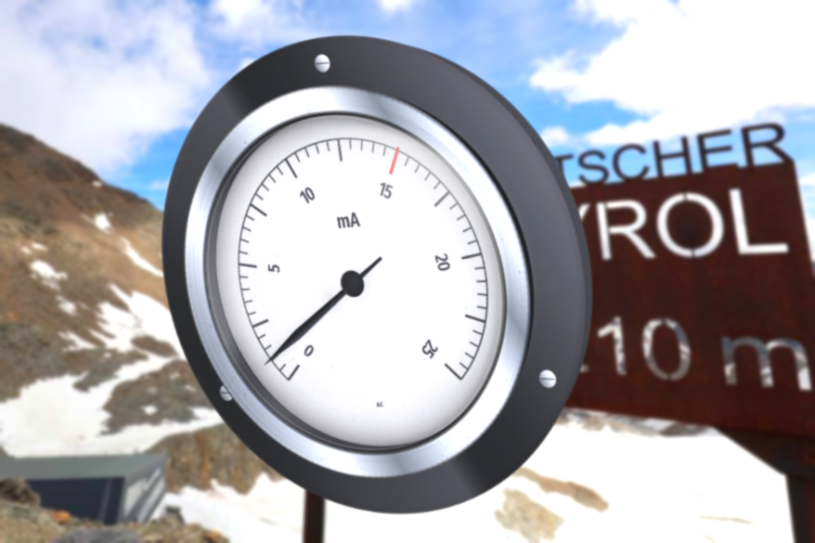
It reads 1 mA
